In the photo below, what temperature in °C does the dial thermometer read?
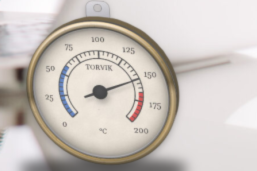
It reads 150 °C
